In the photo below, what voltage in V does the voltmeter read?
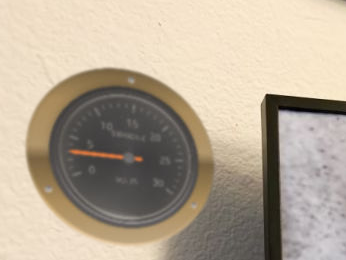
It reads 3 V
